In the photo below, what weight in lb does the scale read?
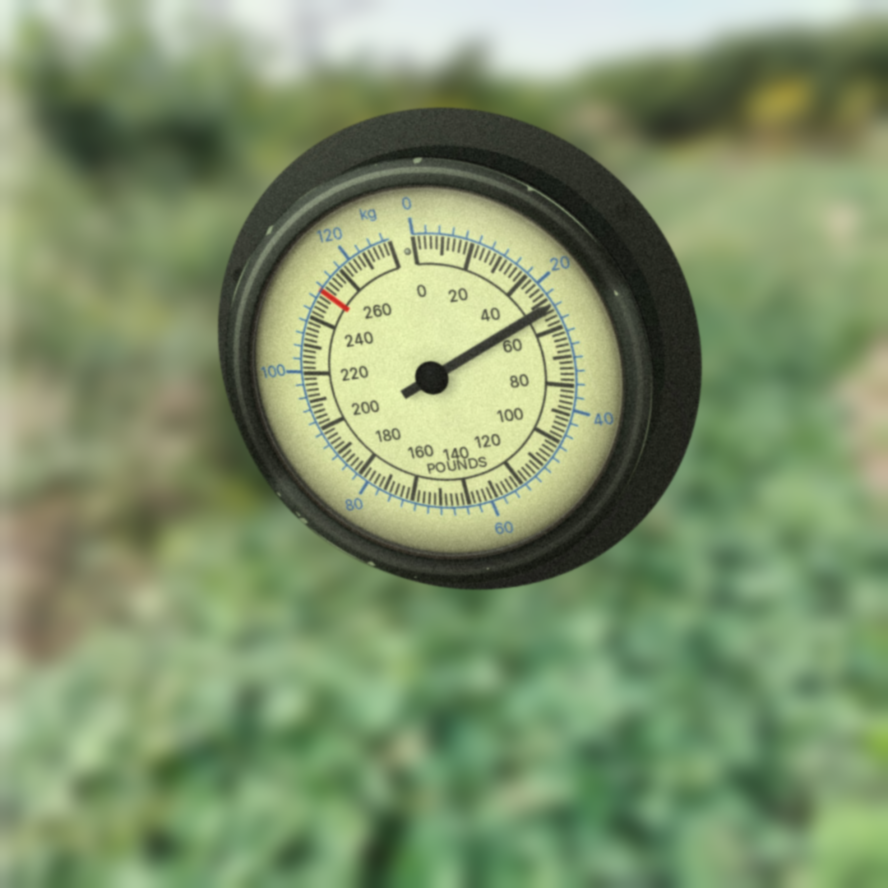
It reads 52 lb
